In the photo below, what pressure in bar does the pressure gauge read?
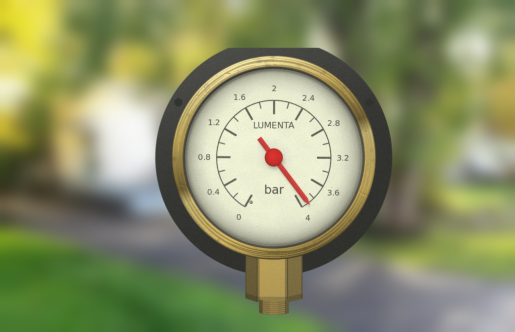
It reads 3.9 bar
